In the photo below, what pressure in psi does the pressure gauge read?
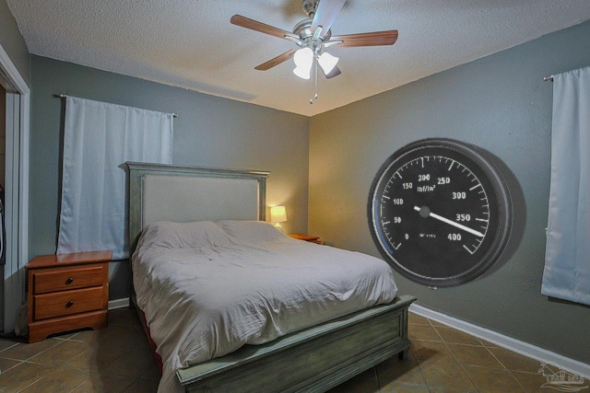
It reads 370 psi
